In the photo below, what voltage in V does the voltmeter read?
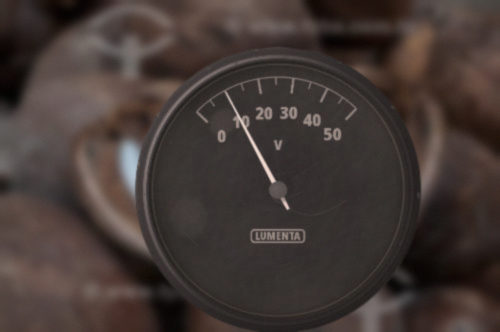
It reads 10 V
